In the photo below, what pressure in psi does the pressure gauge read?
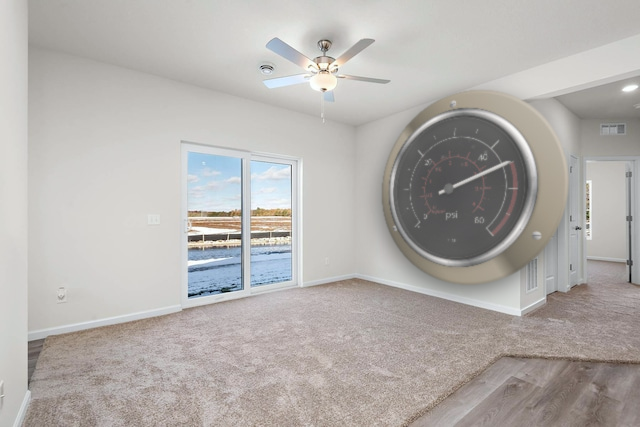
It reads 45 psi
